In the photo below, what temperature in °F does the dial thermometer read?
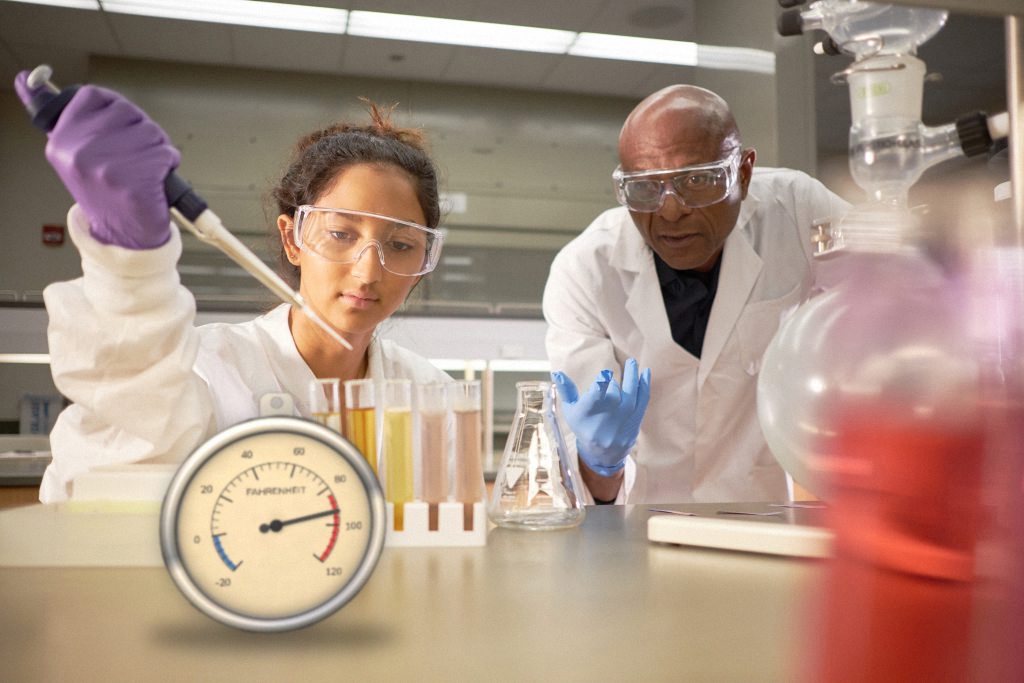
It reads 92 °F
